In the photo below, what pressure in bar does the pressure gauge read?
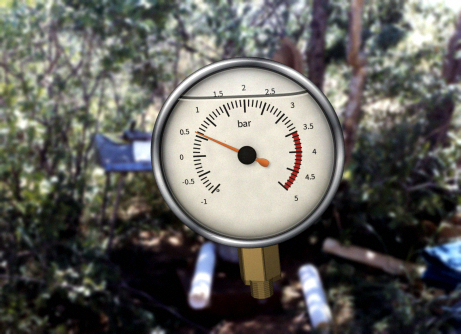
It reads 0.6 bar
